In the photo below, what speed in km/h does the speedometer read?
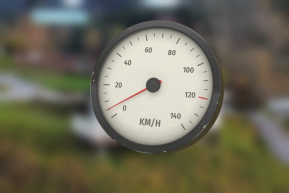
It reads 5 km/h
